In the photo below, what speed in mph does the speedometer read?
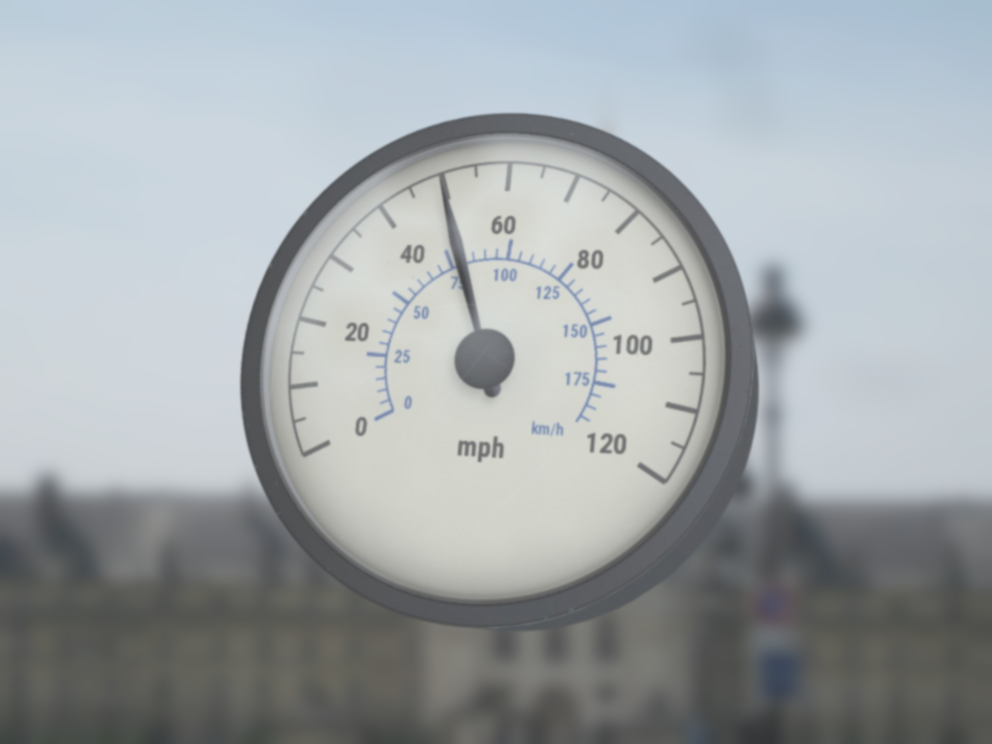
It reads 50 mph
